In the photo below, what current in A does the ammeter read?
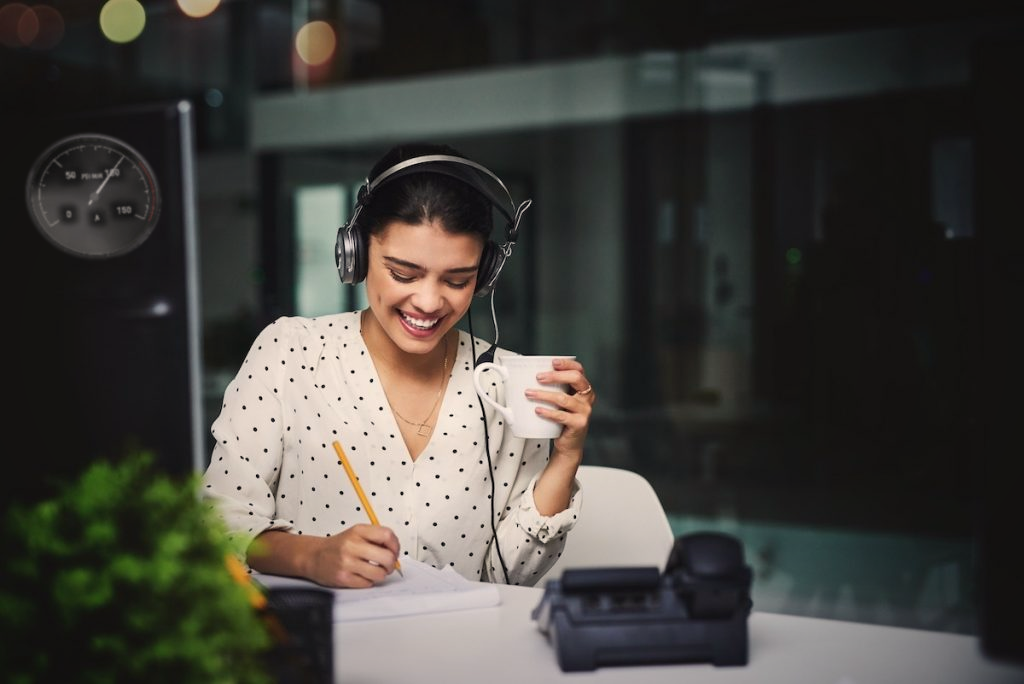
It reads 100 A
